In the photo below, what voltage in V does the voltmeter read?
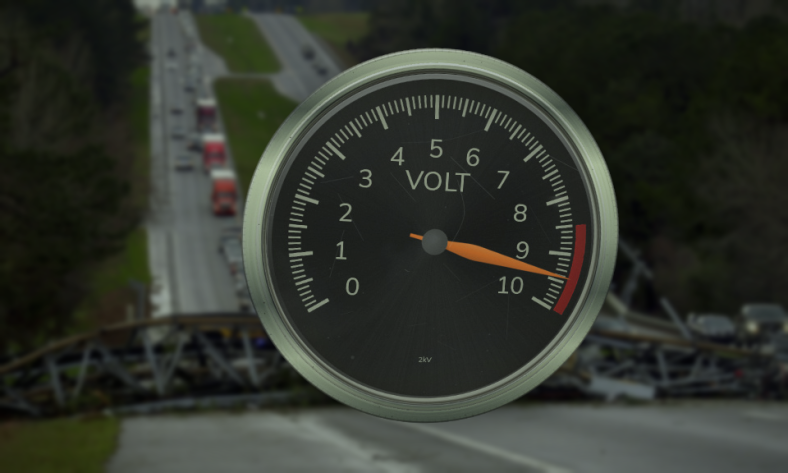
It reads 9.4 V
